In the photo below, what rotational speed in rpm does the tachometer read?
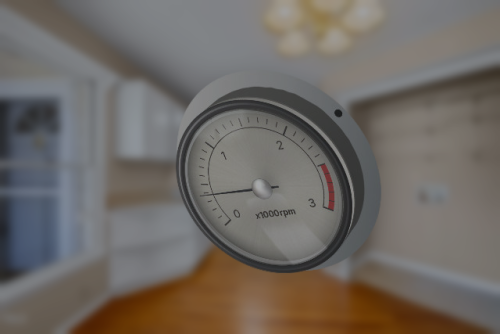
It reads 400 rpm
